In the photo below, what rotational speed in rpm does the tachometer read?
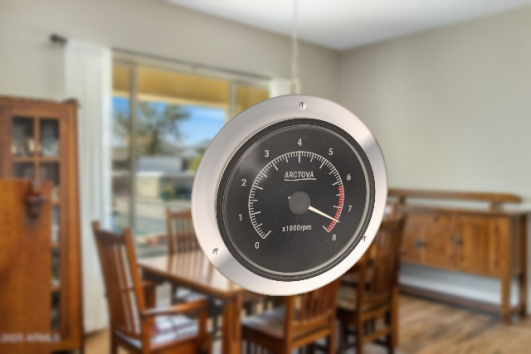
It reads 7500 rpm
